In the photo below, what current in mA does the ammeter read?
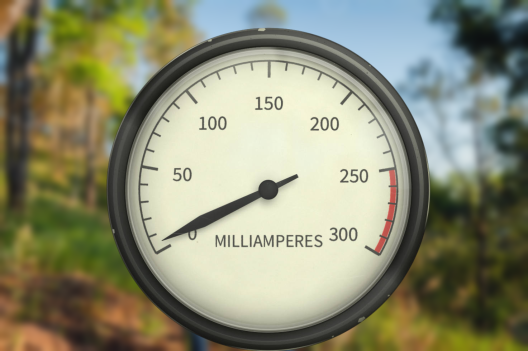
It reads 5 mA
